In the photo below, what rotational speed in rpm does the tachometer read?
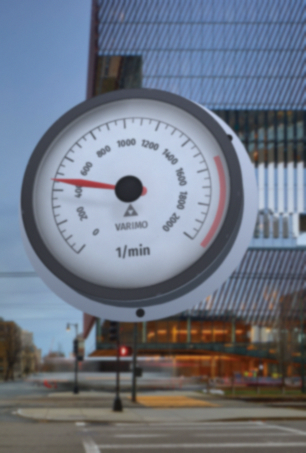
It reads 450 rpm
